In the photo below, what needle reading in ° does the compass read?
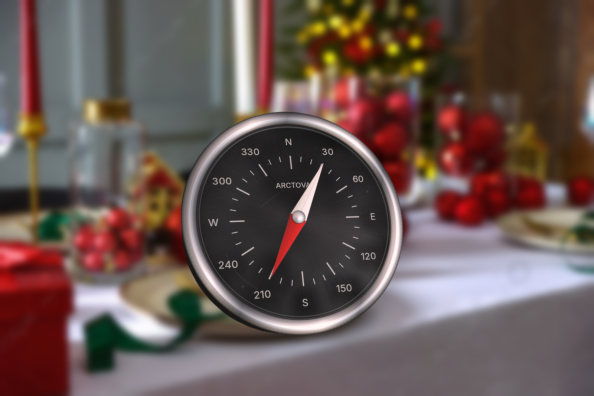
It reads 210 °
